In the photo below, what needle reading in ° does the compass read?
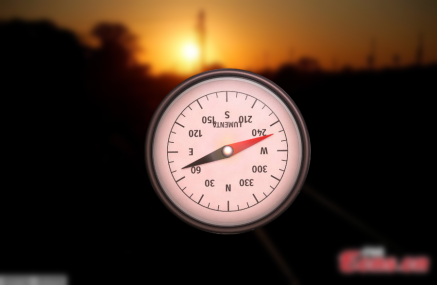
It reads 250 °
